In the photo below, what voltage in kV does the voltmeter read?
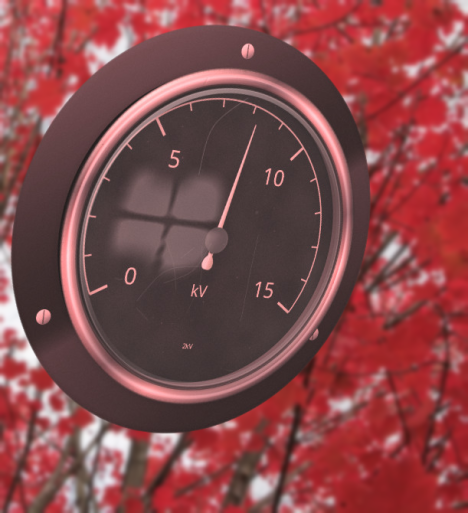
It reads 8 kV
